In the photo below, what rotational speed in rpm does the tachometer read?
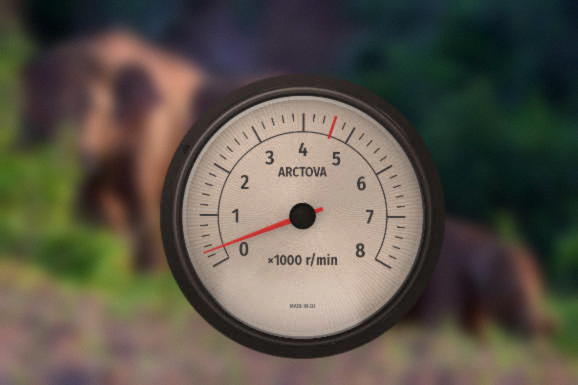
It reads 300 rpm
